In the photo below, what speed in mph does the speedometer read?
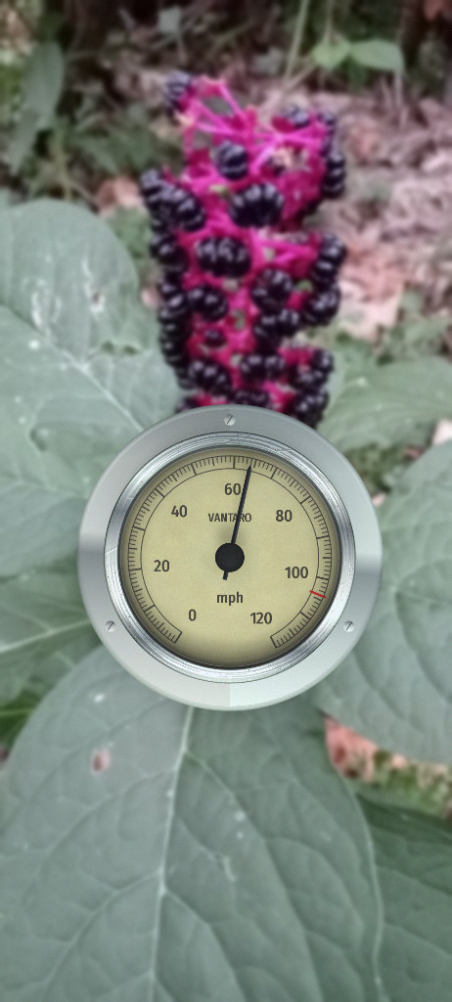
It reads 64 mph
